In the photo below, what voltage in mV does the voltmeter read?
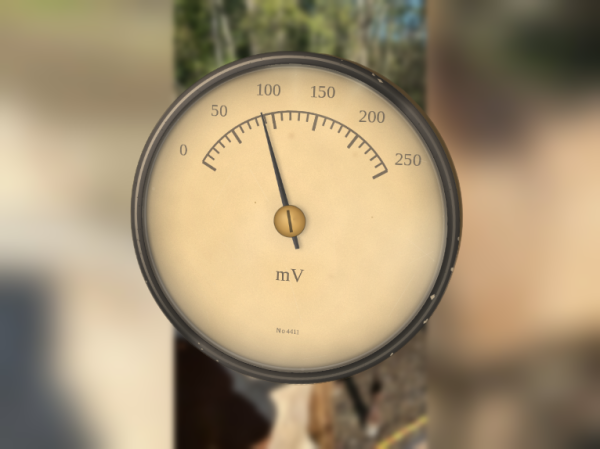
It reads 90 mV
